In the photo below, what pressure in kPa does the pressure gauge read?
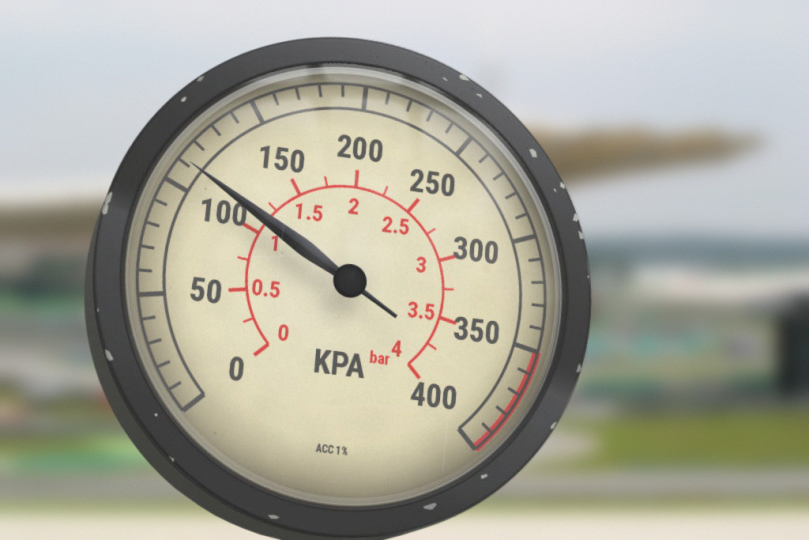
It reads 110 kPa
